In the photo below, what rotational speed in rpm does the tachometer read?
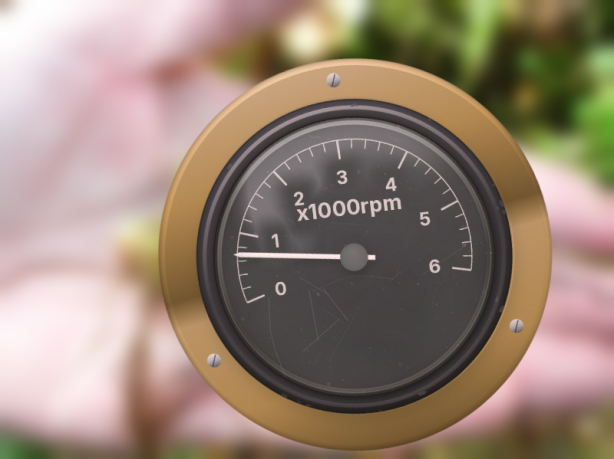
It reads 700 rpm
